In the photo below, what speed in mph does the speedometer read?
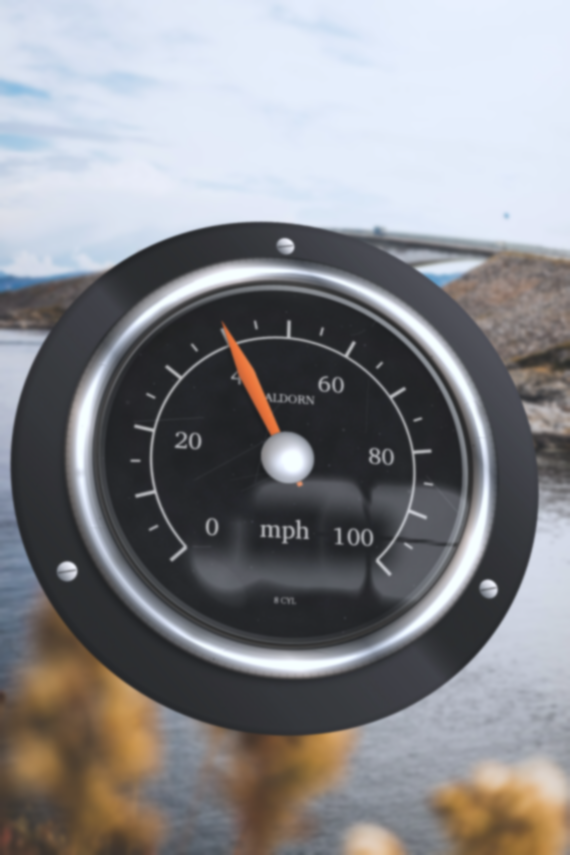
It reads 40 mph
